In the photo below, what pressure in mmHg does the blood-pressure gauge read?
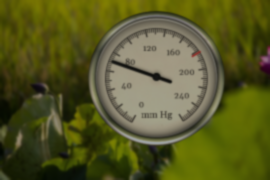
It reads 70 mmHg
